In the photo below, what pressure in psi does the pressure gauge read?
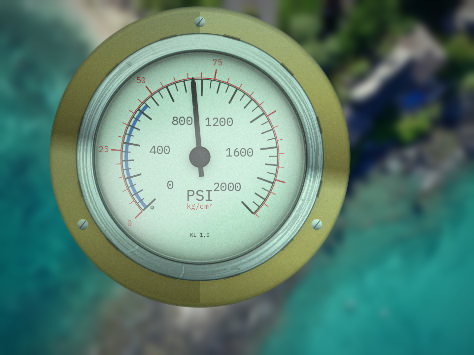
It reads 950 psi
